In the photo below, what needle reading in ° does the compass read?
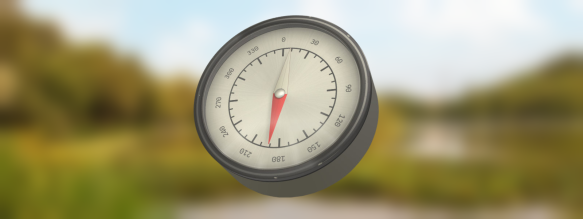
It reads 190 °
